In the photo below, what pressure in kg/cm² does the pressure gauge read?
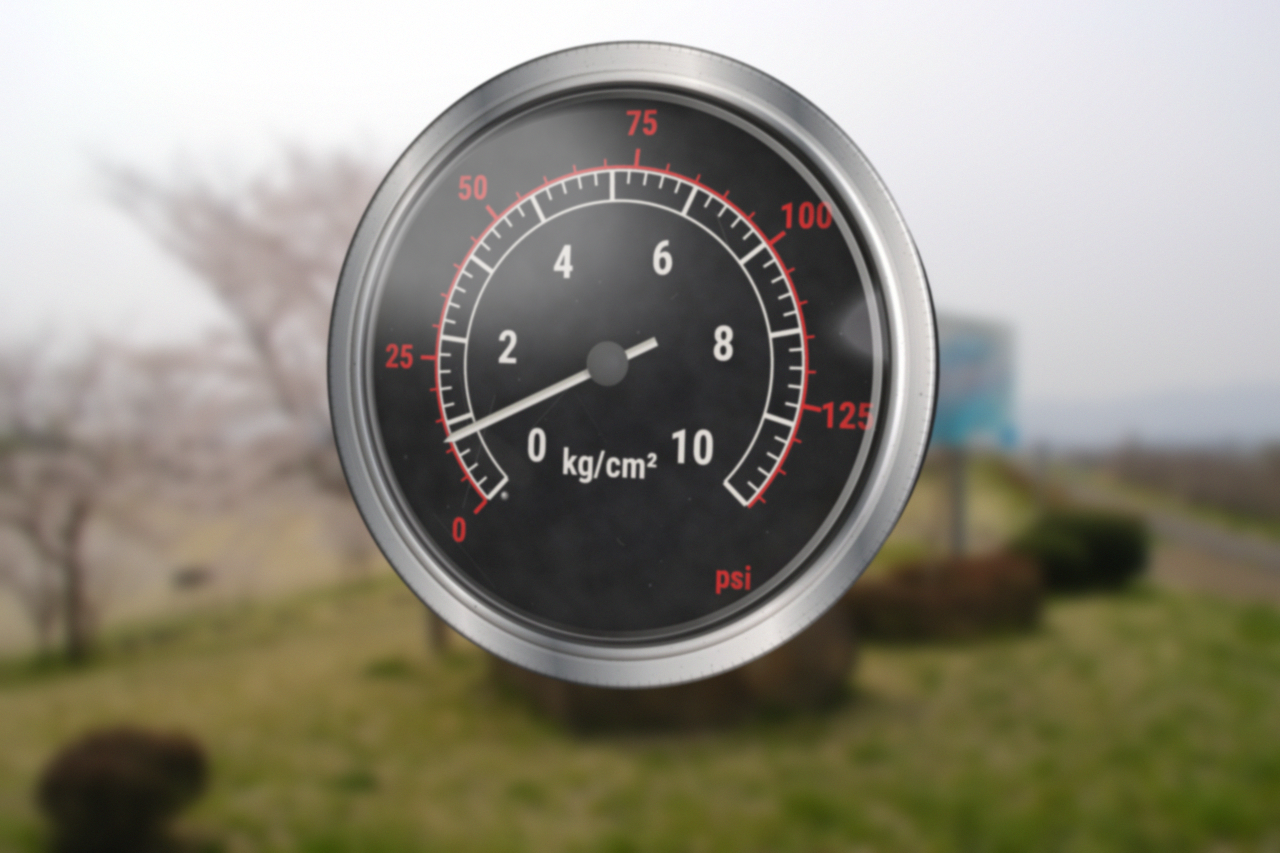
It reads 0.8 kg/cm²
